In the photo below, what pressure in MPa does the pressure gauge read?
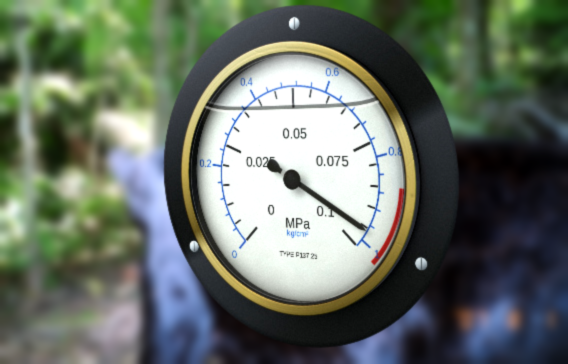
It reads 0.095 MPa
